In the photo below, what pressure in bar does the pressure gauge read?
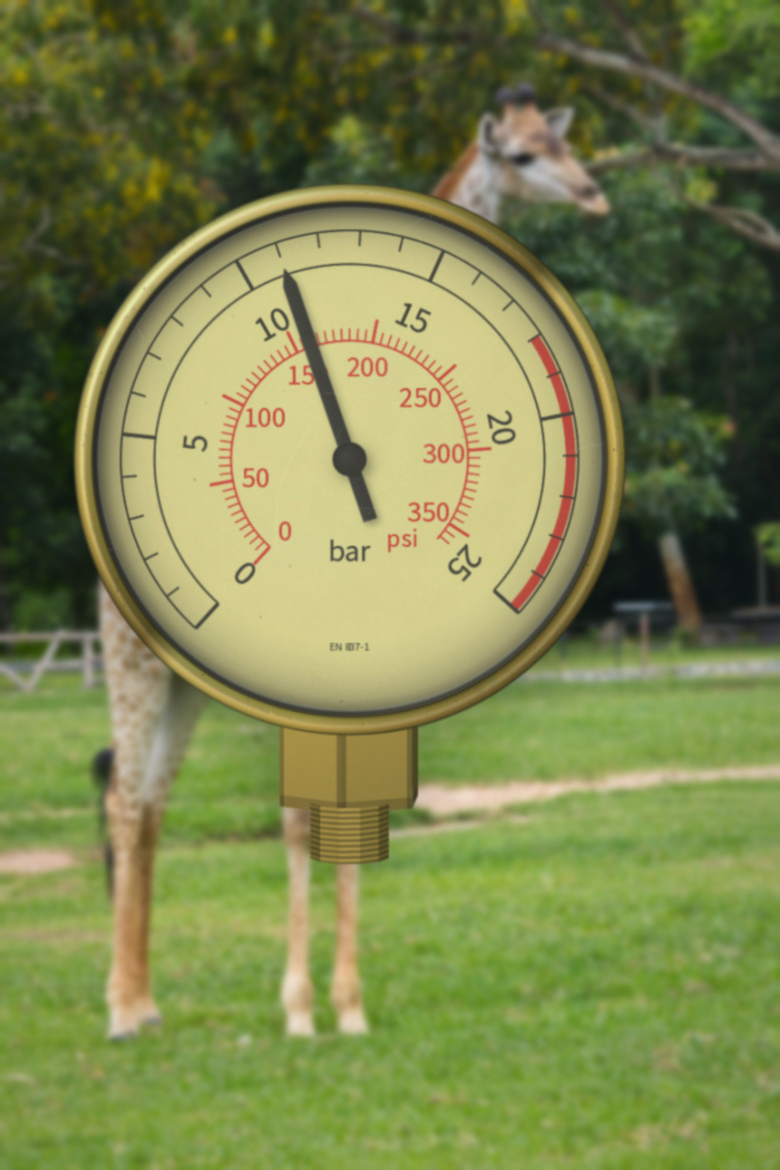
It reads 11 bar
